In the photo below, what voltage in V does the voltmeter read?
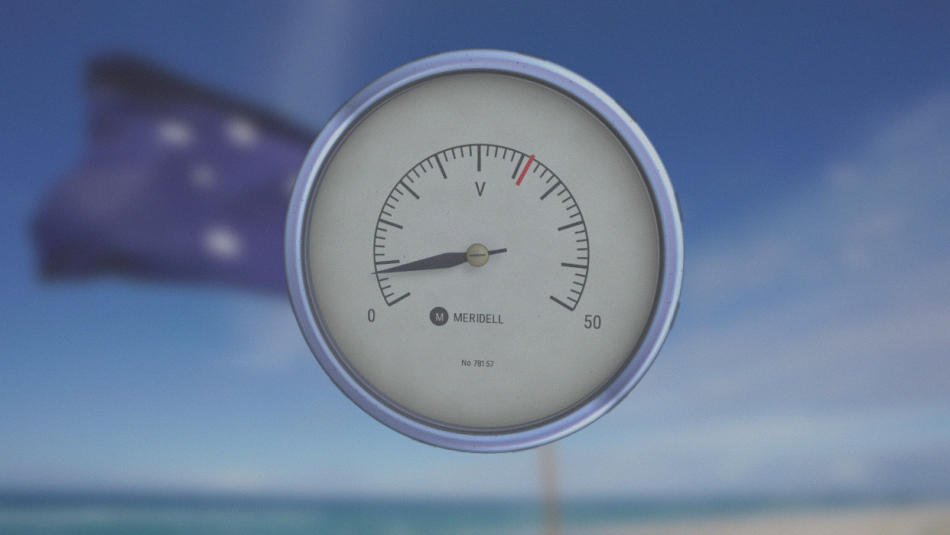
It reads 4 V
